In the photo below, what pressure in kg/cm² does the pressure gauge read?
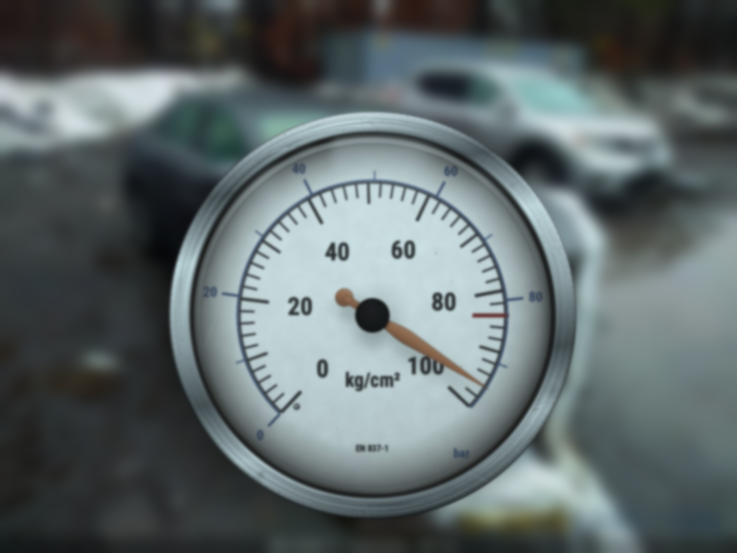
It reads 96 kg/cm²
